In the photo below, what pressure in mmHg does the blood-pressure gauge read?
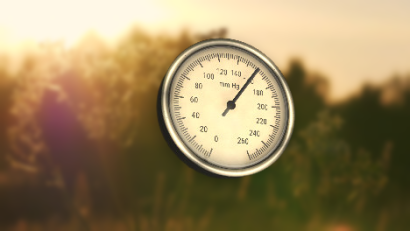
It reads 160 mmHg
